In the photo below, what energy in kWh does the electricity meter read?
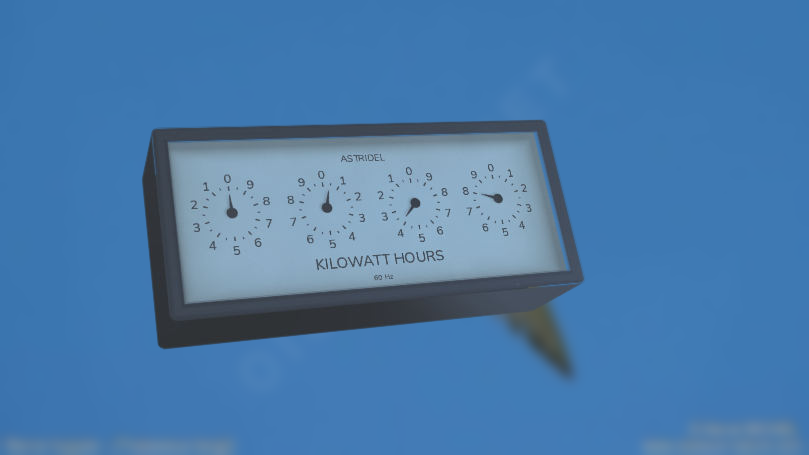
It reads 38 kWh
